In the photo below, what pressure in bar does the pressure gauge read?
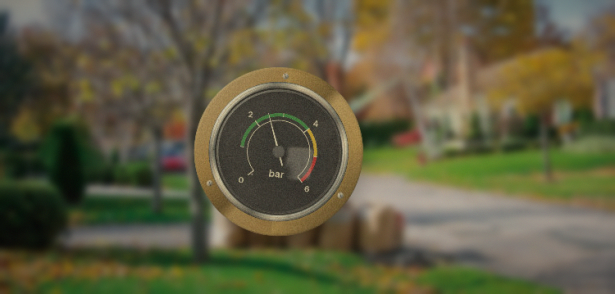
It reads 2.5 bar
